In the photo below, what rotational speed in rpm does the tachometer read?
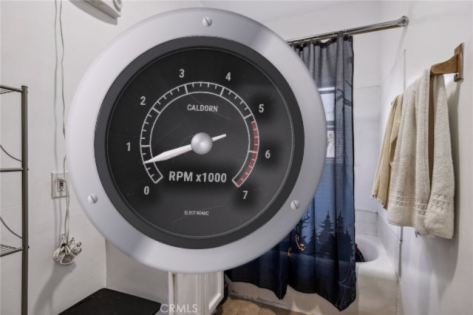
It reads 600 rpm
